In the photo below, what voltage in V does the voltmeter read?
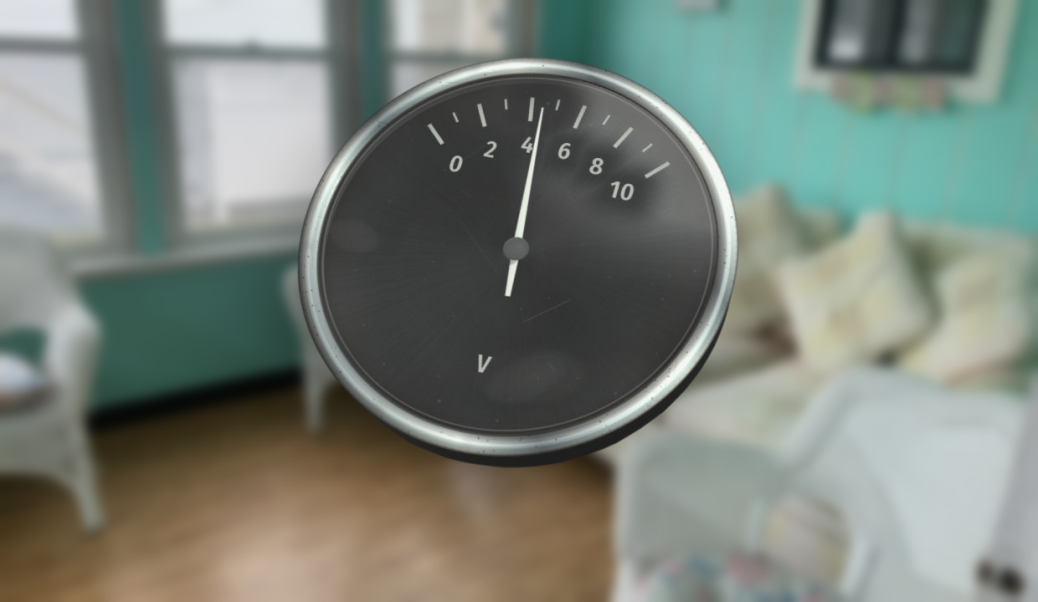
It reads 4.5 V
